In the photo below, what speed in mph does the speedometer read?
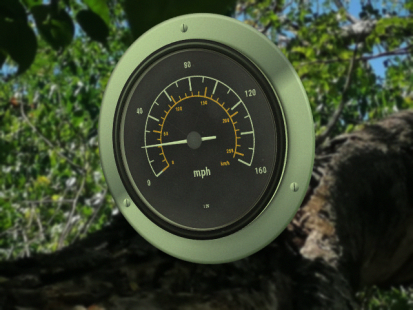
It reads 20 mph
